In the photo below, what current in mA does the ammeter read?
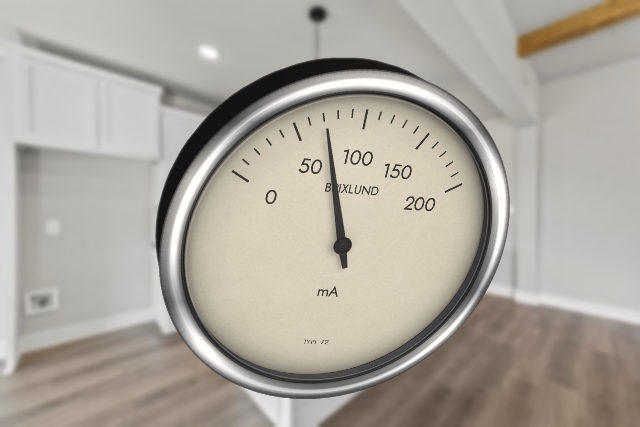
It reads 70 mA
